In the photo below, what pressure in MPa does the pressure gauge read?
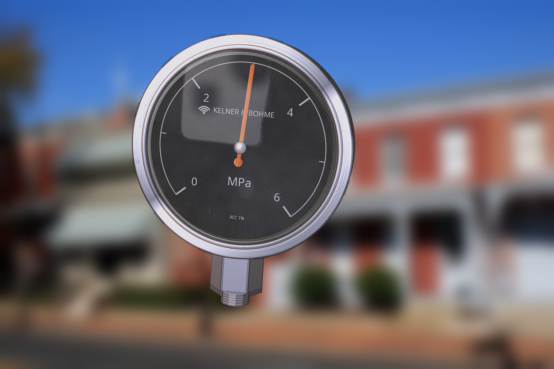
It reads 3 MPa
